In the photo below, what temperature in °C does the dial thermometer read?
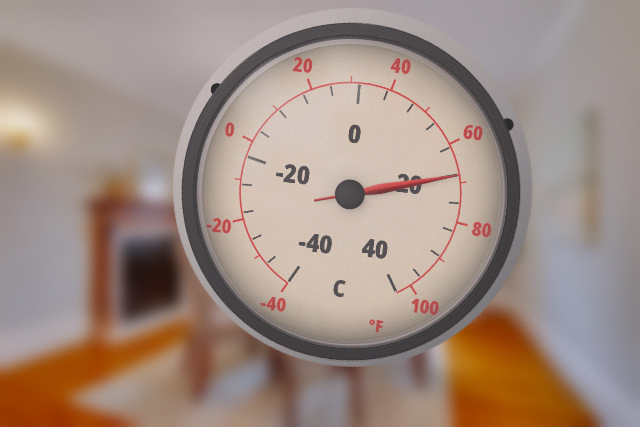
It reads 20 °C
